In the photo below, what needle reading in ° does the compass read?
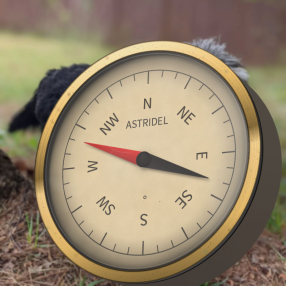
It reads 290 °
